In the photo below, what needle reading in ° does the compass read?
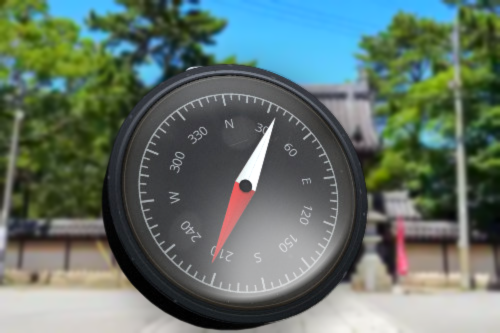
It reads 215 °
